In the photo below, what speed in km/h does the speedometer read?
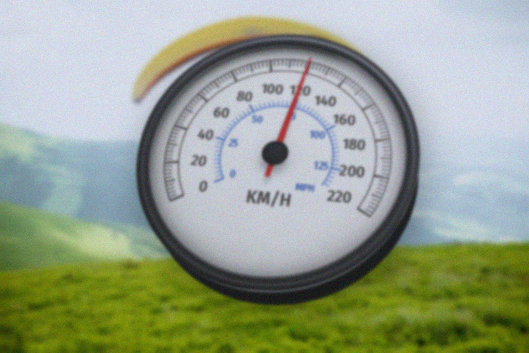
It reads 120 km/h
